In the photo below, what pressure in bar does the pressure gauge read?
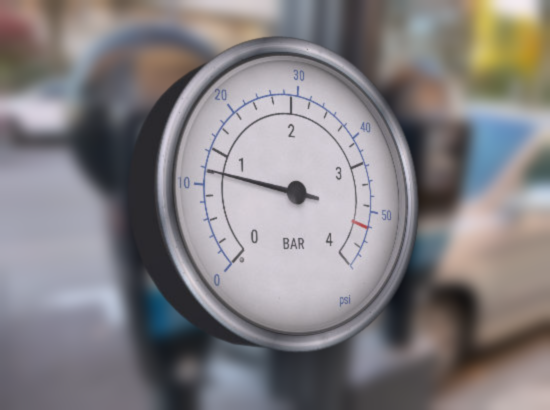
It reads 0.8 bar
